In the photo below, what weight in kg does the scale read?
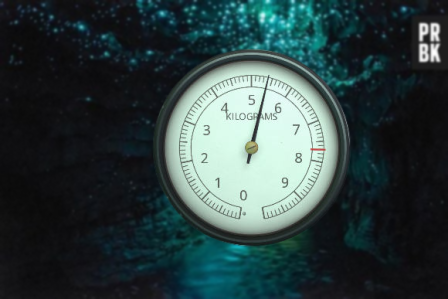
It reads 5.4 kg
